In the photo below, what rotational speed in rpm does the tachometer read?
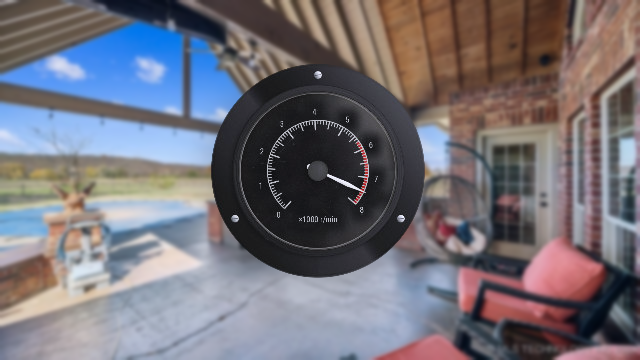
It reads 7500 rpm
